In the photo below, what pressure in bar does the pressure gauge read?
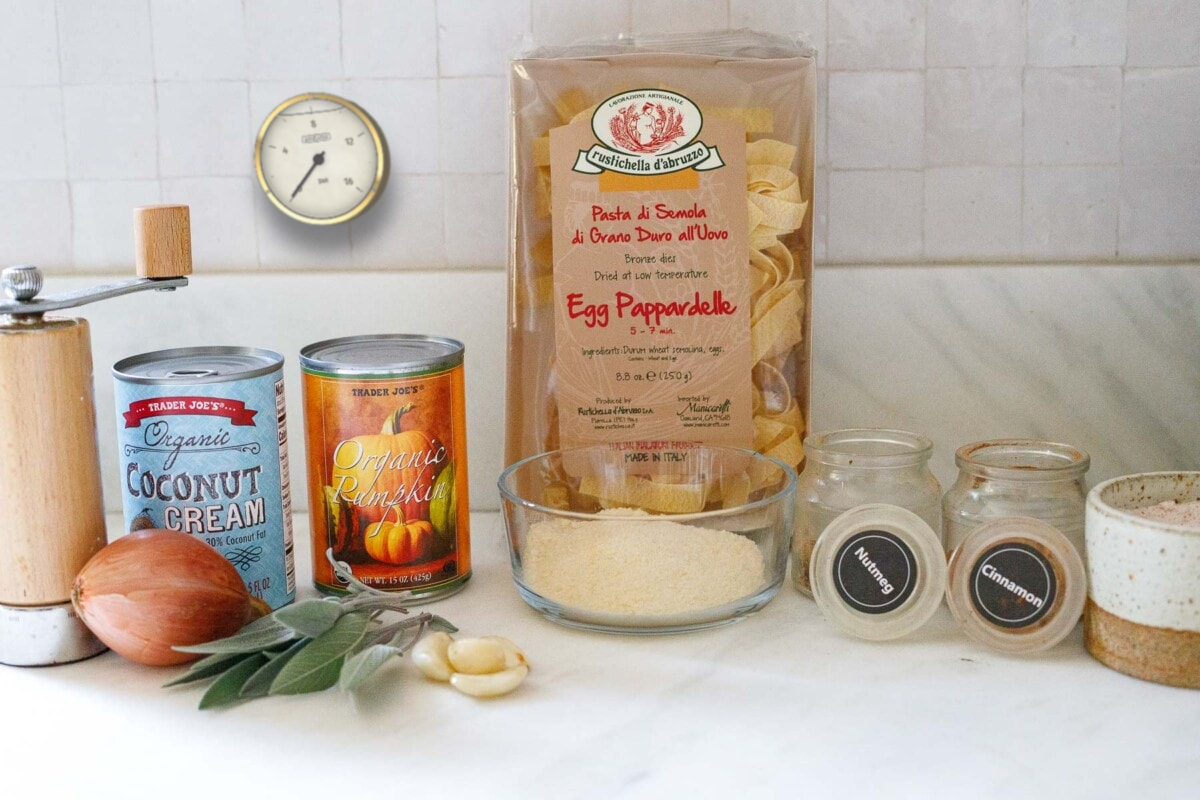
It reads 0 bar
